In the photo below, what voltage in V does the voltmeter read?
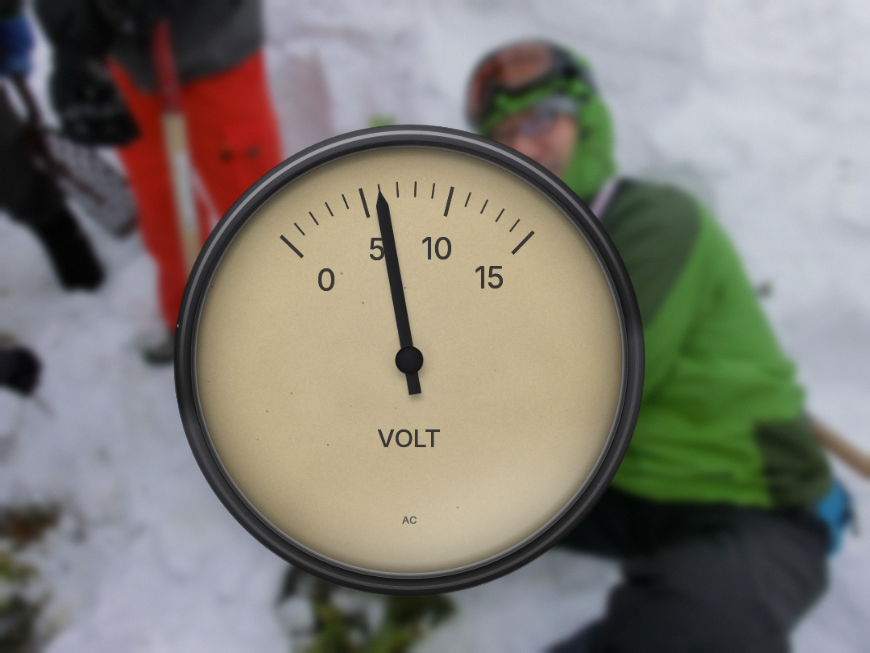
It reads 6 V
